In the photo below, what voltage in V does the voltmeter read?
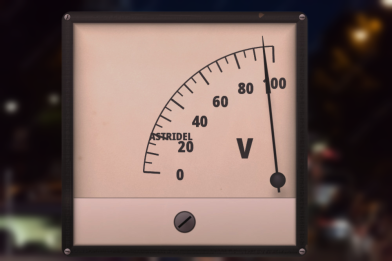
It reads 95 V
